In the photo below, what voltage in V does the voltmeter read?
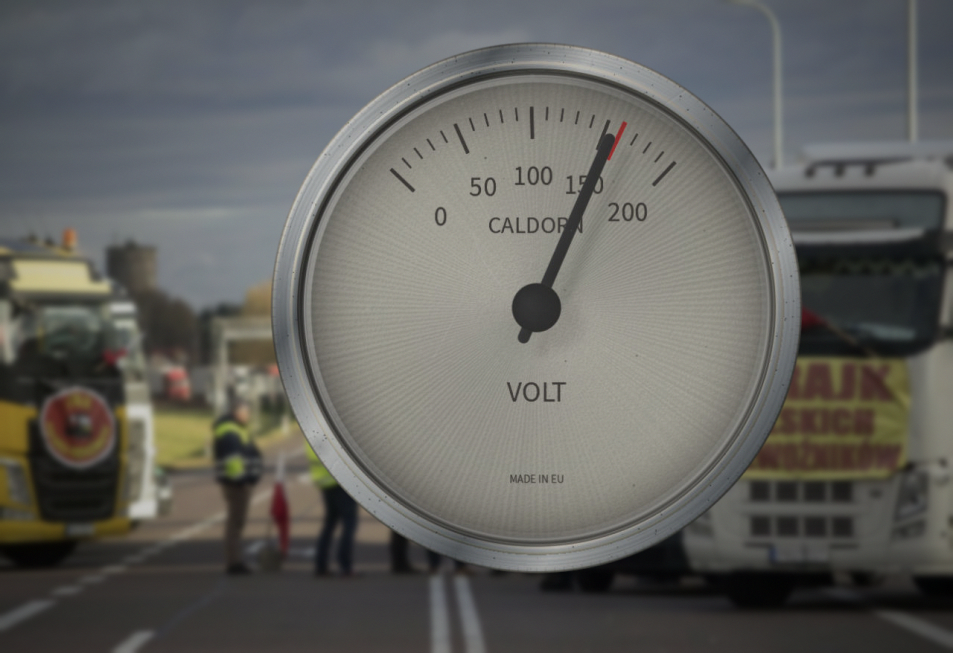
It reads 155 V
